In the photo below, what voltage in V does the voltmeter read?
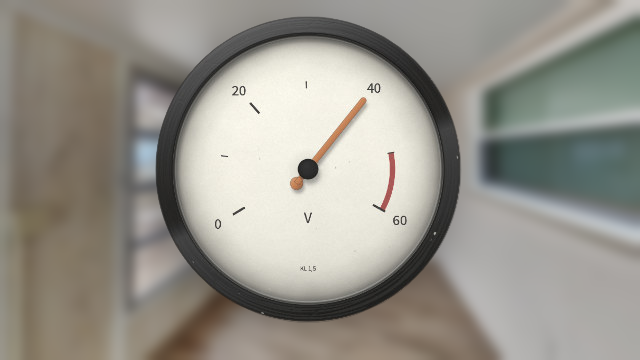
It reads 40 V
